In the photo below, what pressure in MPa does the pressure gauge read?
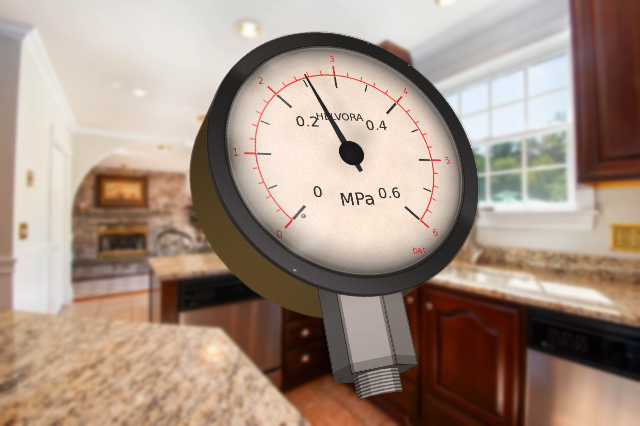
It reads 0.25 MPa
